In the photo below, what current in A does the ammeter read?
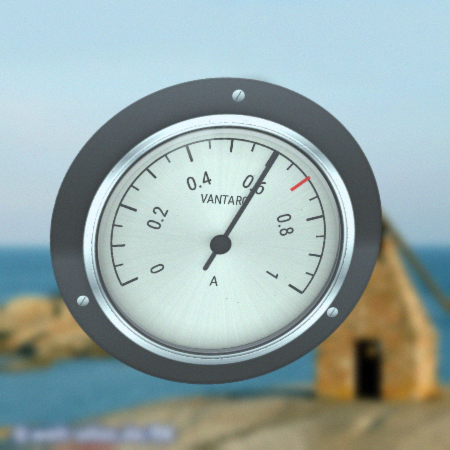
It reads 0.6 A
